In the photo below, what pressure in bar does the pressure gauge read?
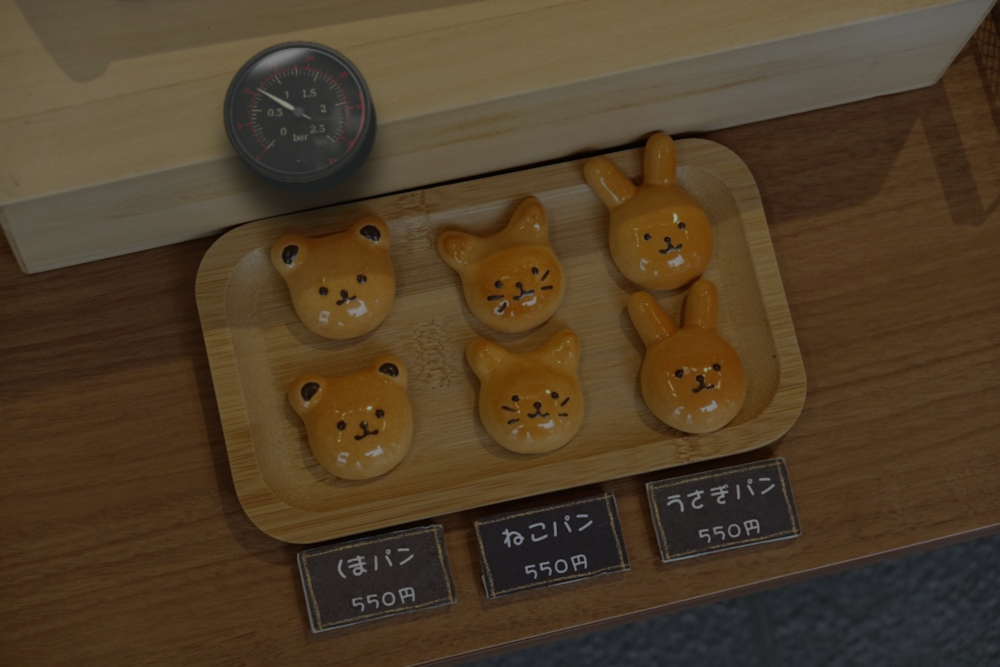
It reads 0.75 bar
